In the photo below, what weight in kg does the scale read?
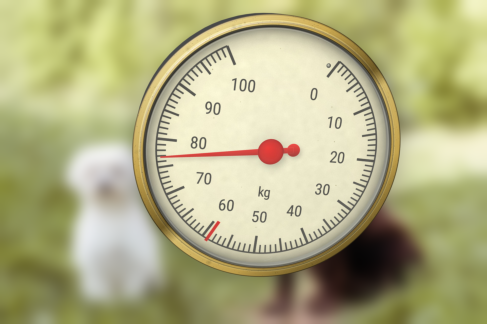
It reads 77 kg
